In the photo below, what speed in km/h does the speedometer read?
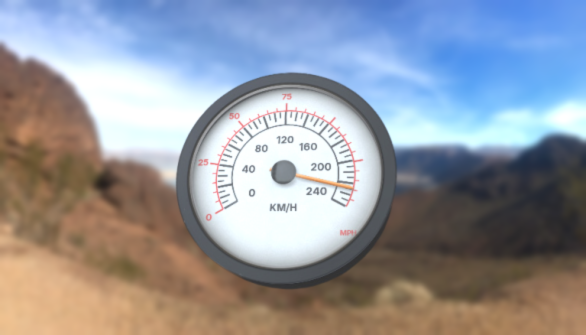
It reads 225 km/h
